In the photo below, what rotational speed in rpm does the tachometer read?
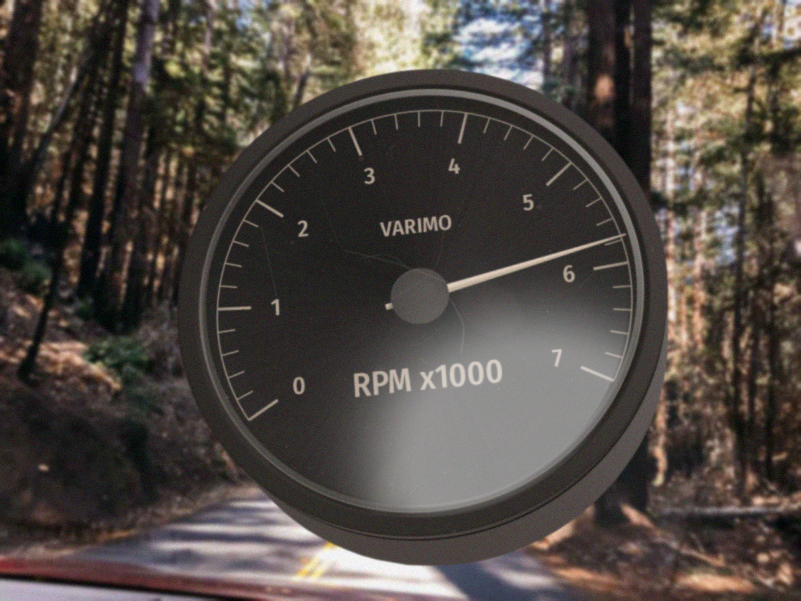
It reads 5800 rpm
